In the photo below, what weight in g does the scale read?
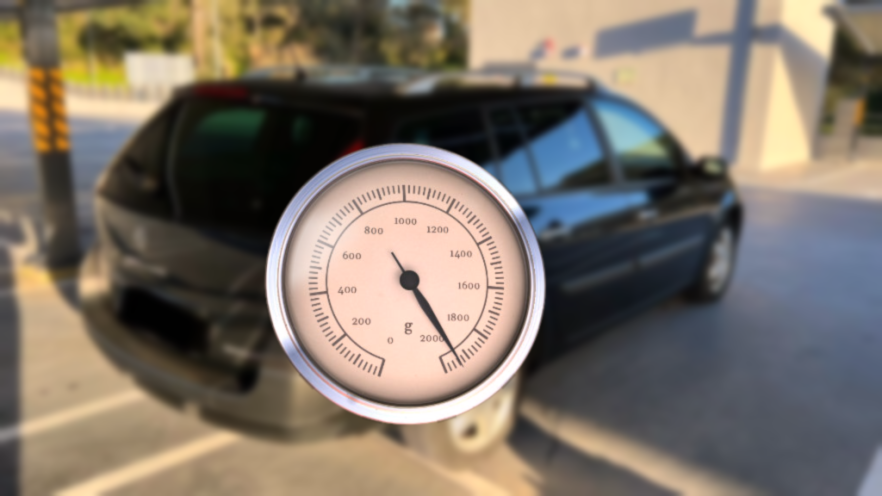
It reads 1940 g
